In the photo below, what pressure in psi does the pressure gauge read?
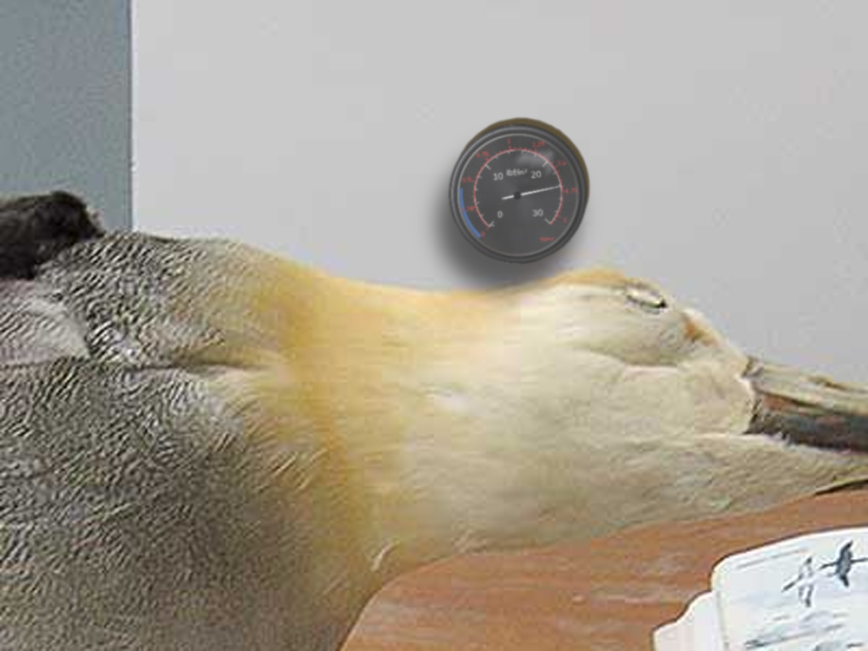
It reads 24 psi
